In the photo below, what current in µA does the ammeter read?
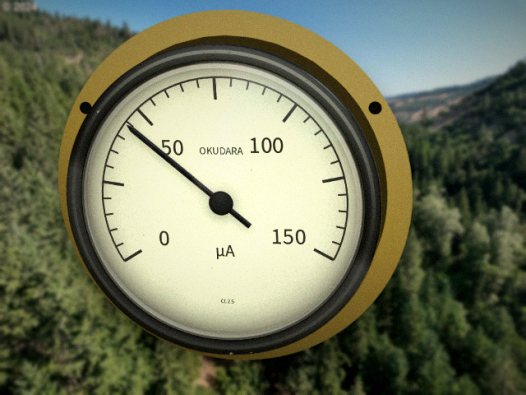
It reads 45 µA
